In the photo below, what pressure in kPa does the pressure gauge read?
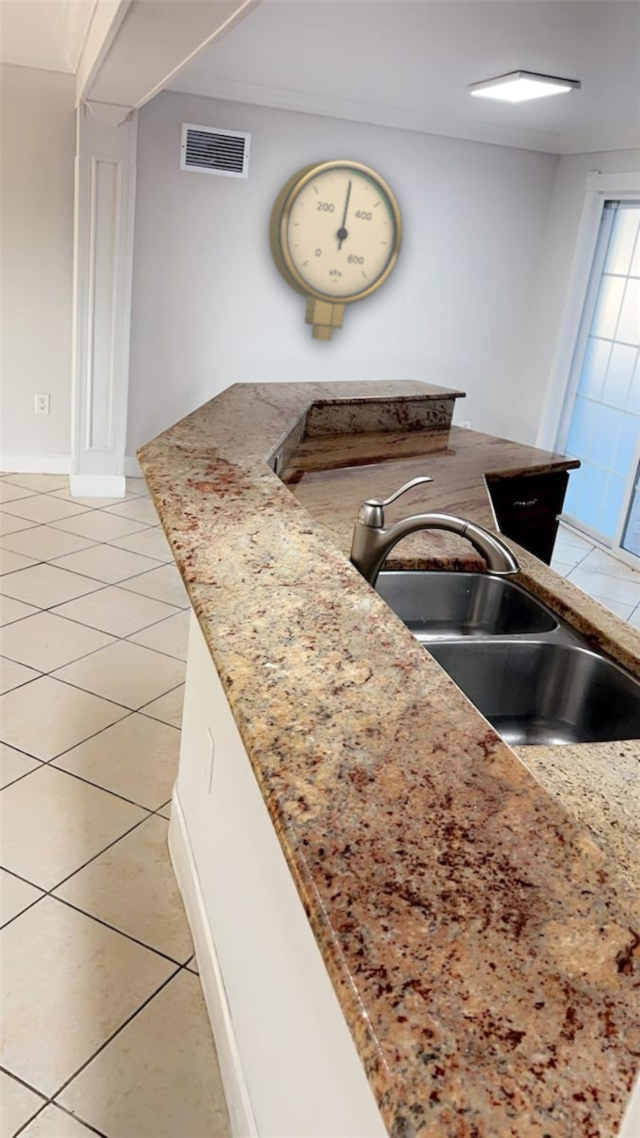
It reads 300 kPa
